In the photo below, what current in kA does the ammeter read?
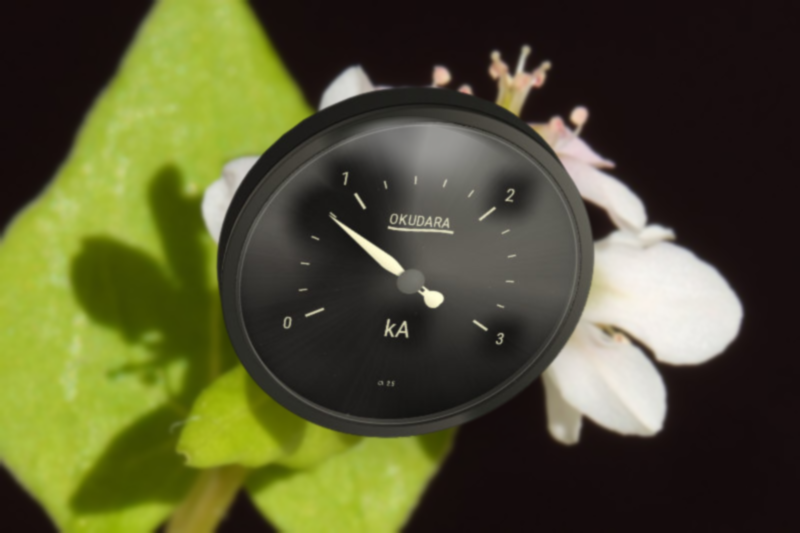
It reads 0.8 kA
